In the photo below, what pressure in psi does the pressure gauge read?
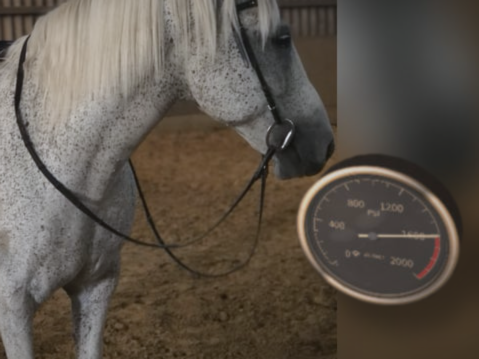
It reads 1600 psi
